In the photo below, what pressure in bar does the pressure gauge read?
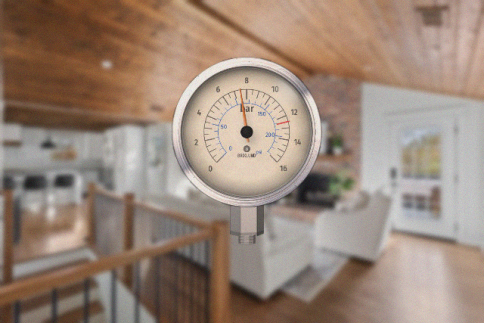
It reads 7.5 bar
